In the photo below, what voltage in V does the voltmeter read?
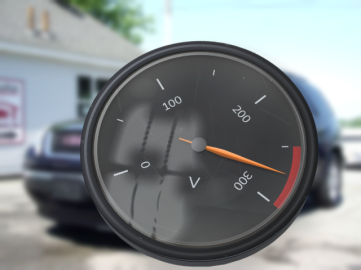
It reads 275 V
